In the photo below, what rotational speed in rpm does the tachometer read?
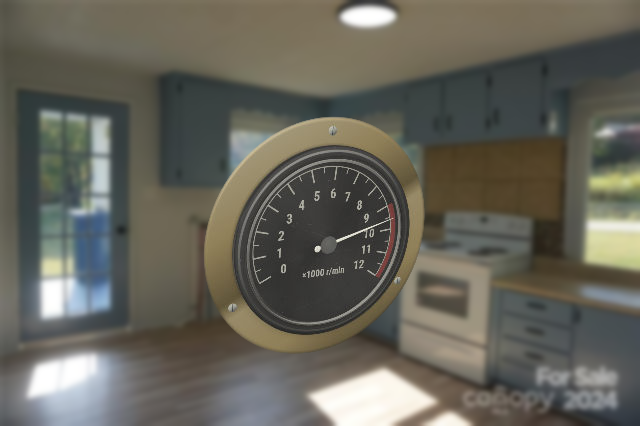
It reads 9500 rpm
